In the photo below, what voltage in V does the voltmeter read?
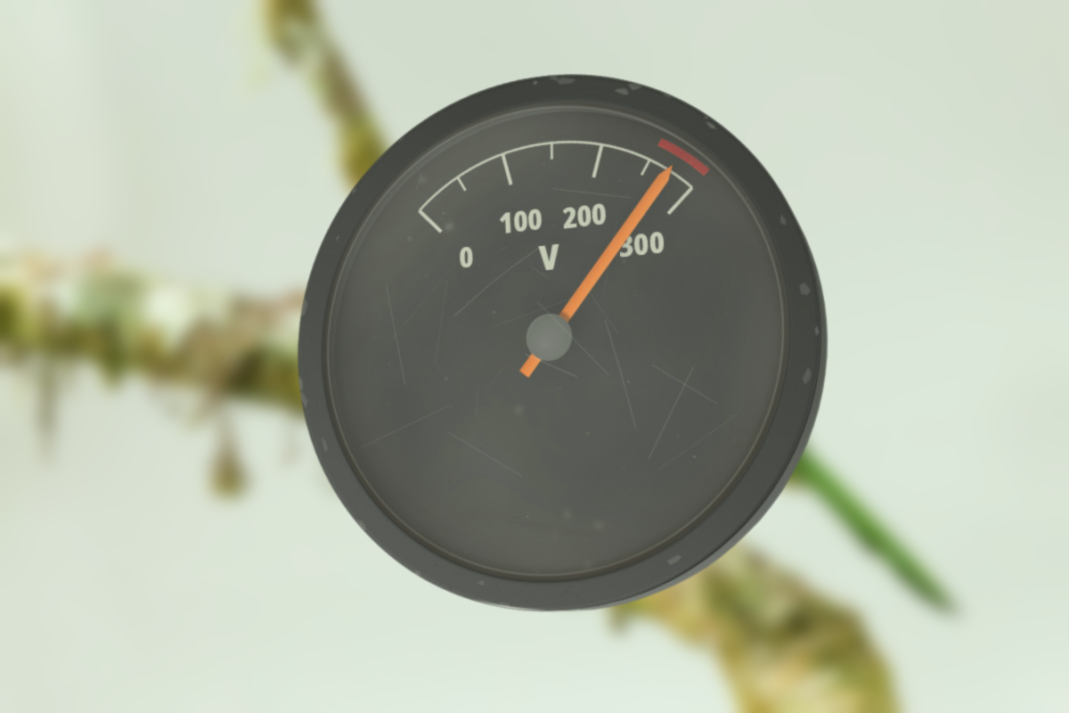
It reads 275 V
